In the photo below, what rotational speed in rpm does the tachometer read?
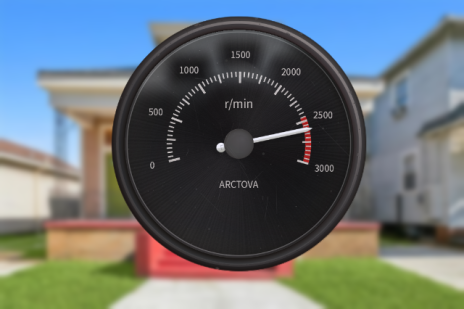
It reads 2600 rpm
